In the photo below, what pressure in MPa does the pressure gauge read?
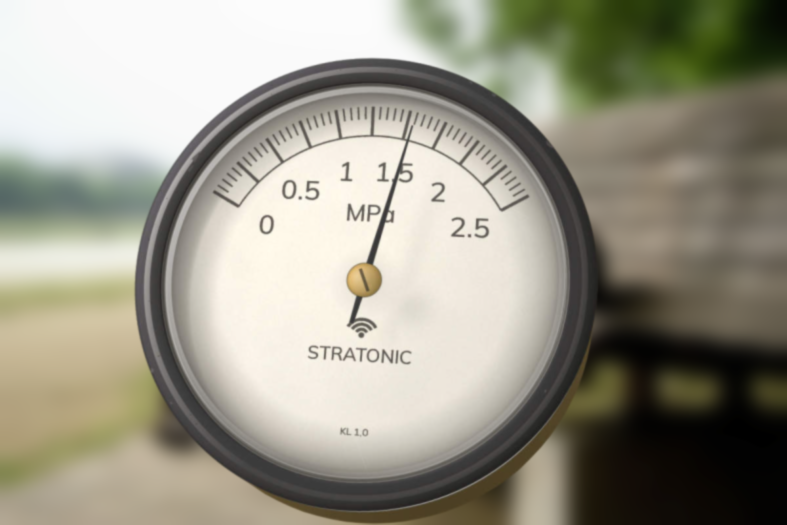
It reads 1.55 MPa
